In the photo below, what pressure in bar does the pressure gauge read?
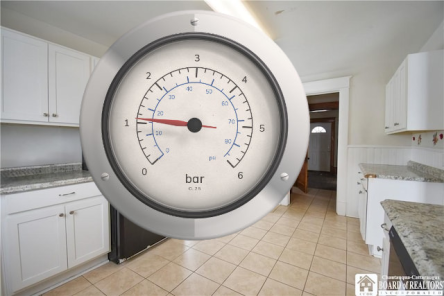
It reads 1.1 bar
